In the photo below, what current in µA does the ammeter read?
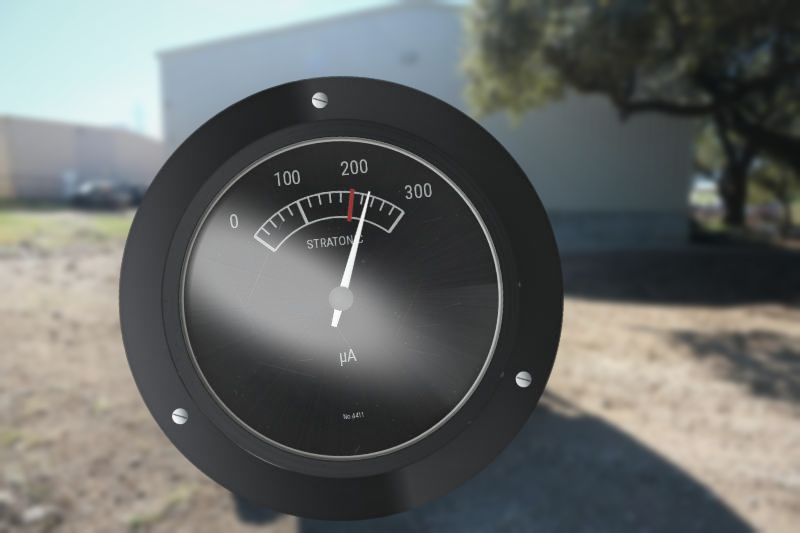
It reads 230 µA
